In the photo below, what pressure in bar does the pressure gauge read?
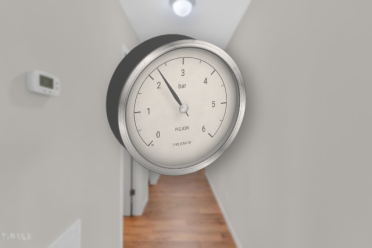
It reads 2.25 bar
